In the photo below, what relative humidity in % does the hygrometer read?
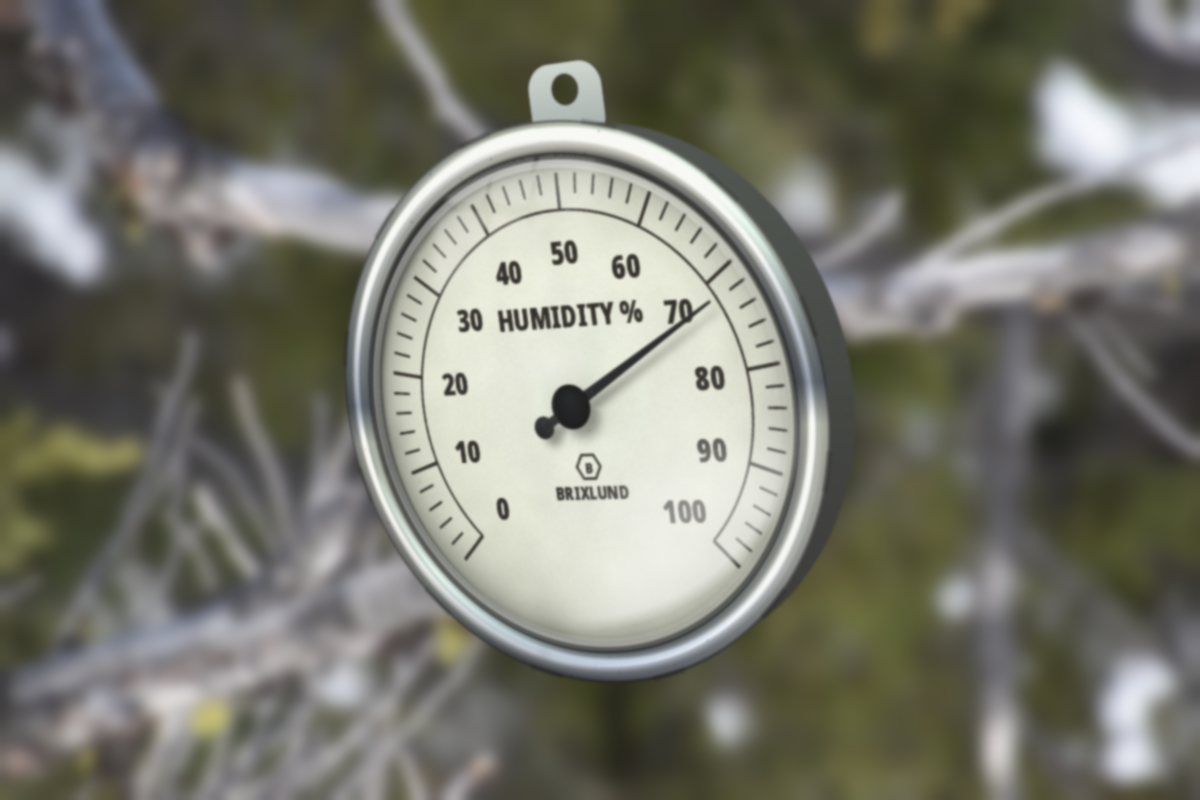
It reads 72 %
